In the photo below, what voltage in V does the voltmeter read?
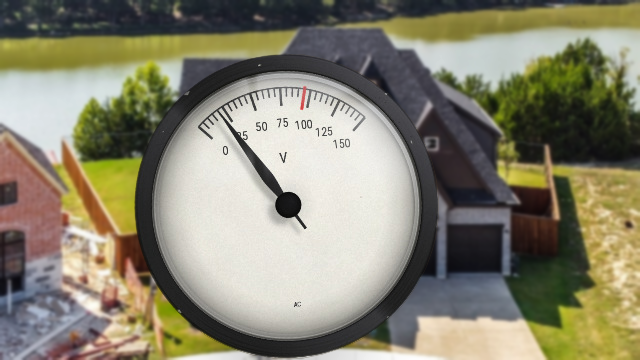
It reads 20 V
